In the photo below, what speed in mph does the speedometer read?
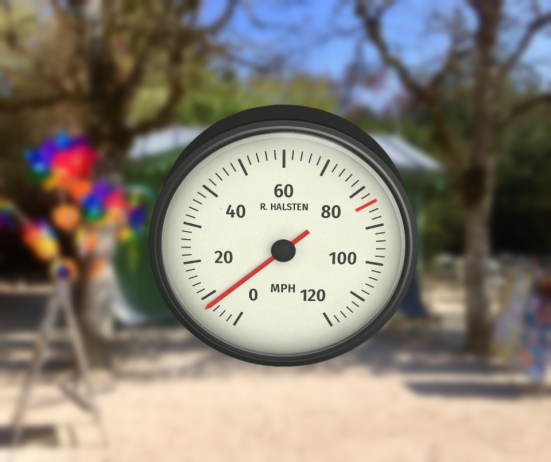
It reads 8 mph
